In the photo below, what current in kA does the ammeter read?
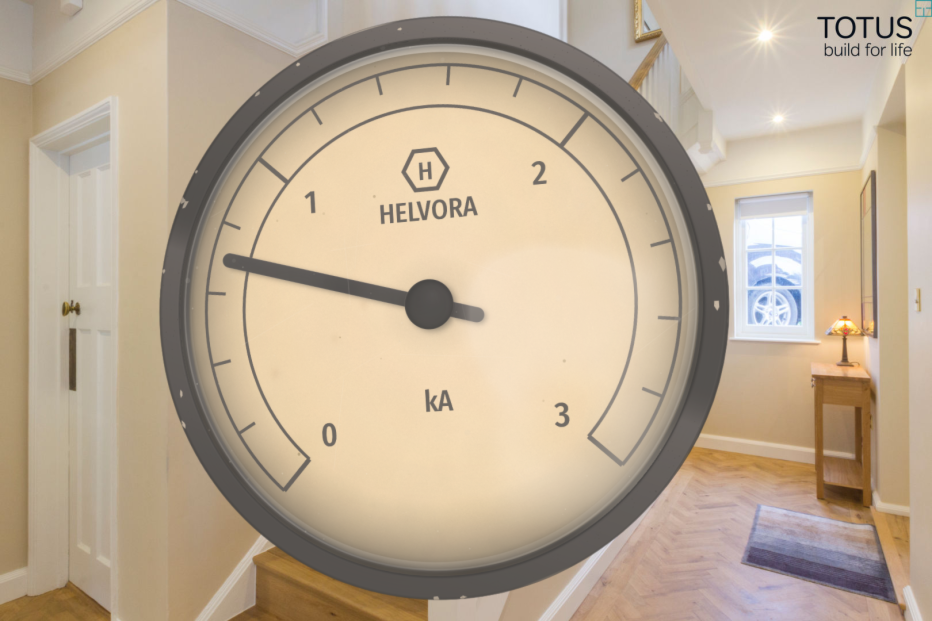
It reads 0.7 kA
